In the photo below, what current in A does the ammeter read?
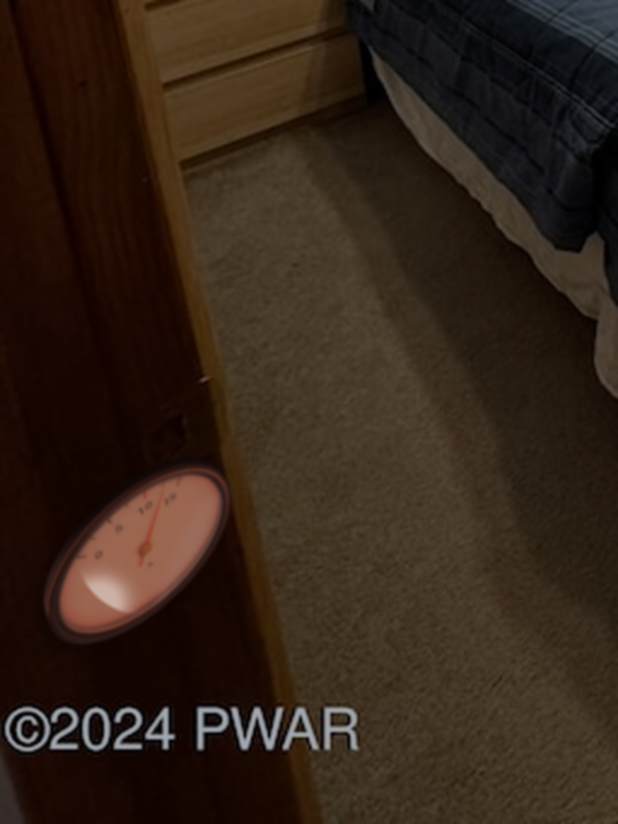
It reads 12.5 A
